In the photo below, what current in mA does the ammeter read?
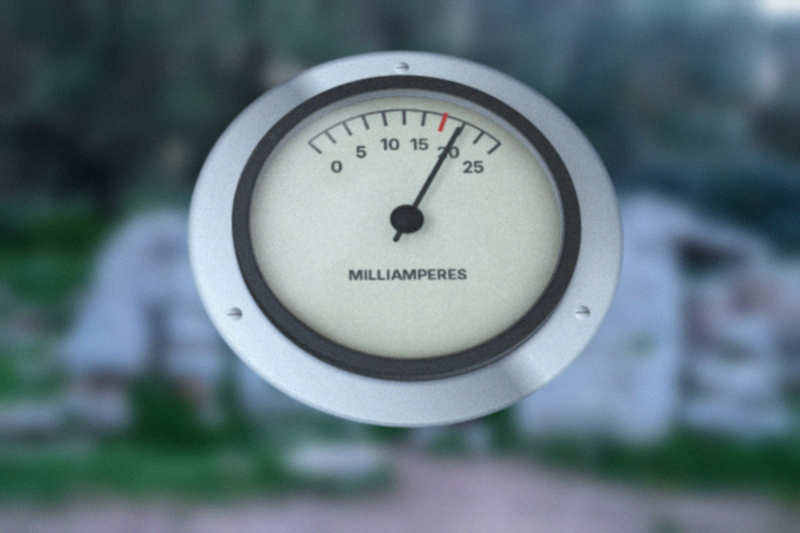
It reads 20 mA
